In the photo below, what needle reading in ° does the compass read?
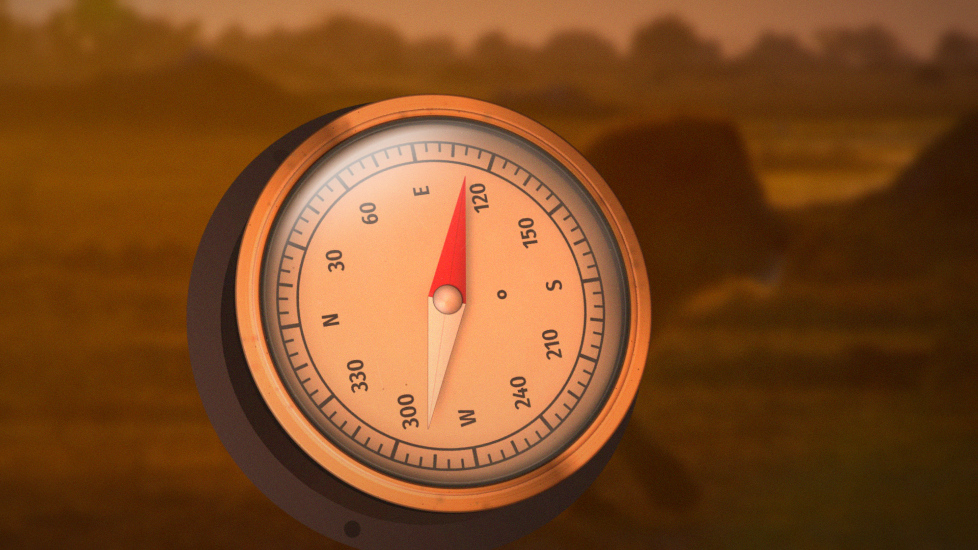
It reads 110 °
